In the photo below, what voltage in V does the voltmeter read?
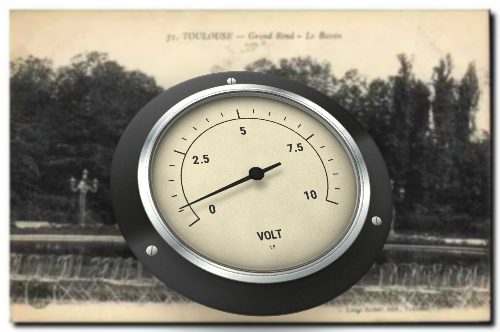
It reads 0.5 V
